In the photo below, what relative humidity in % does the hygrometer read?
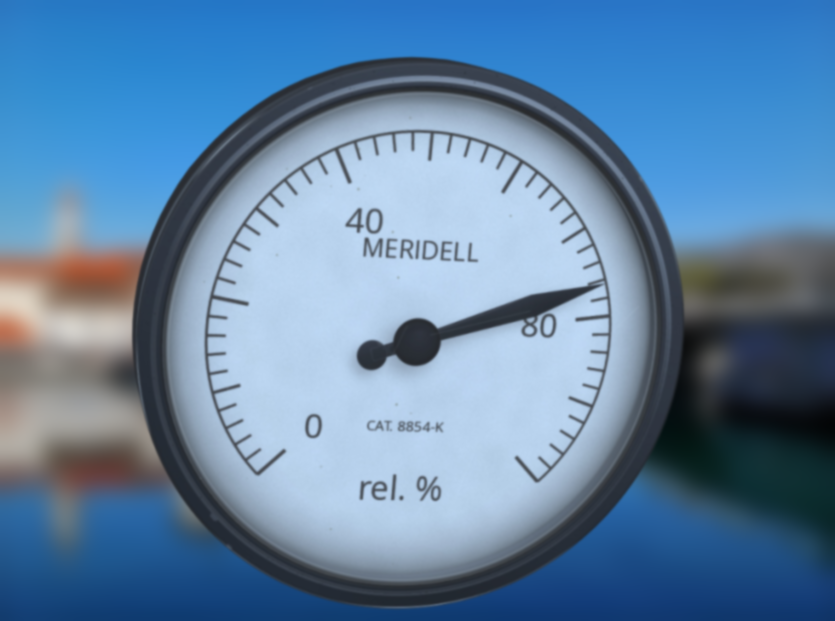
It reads 76 %
